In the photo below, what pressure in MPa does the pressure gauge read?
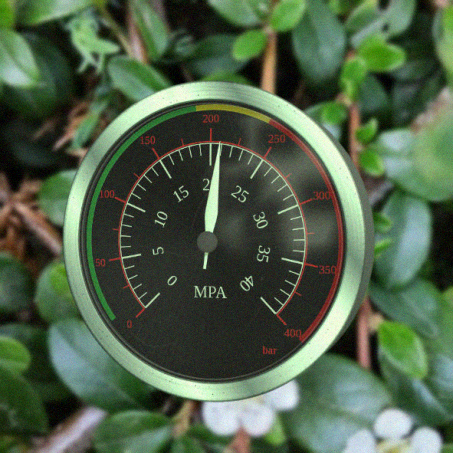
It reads 21 MPa
